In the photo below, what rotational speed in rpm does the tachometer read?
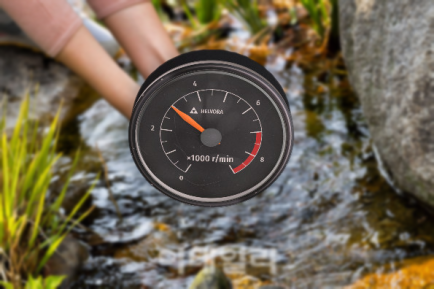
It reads 3000 rpm
